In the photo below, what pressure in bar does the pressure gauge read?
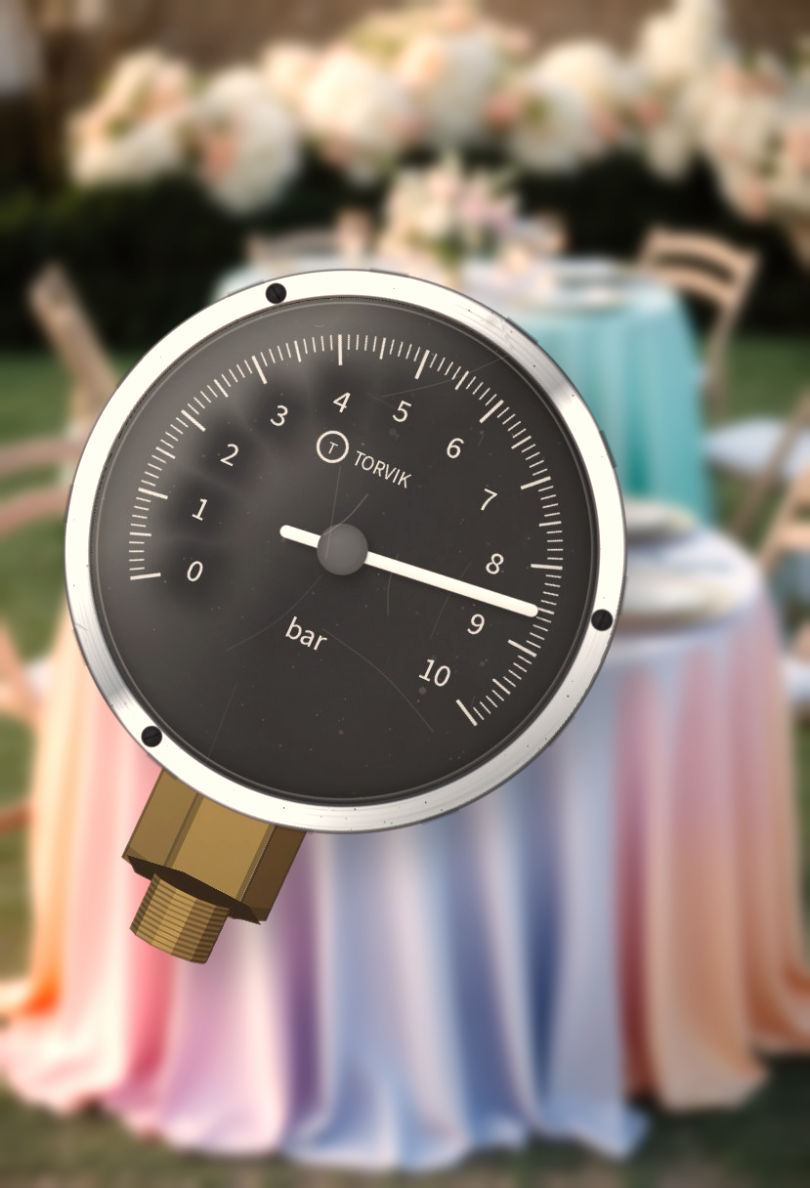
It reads 8.55 bar
